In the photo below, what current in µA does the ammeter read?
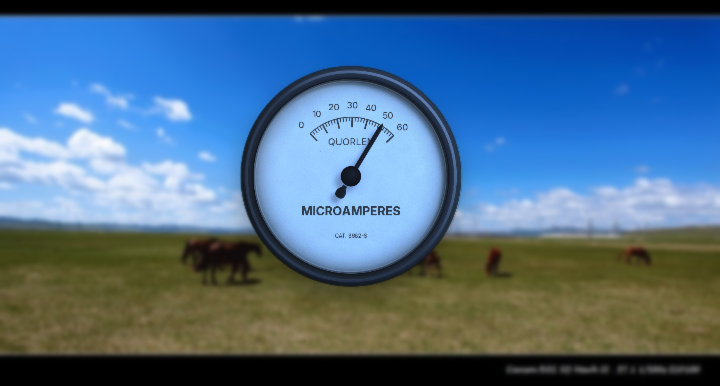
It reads 50 µA
